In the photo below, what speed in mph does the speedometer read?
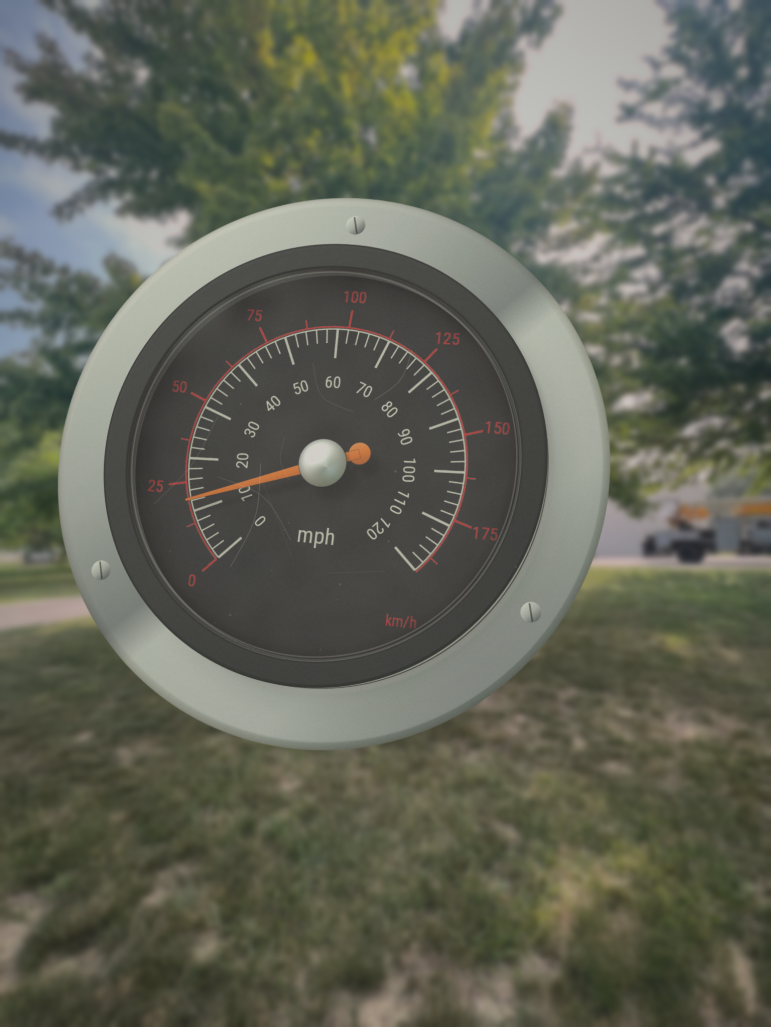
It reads 12 mph
